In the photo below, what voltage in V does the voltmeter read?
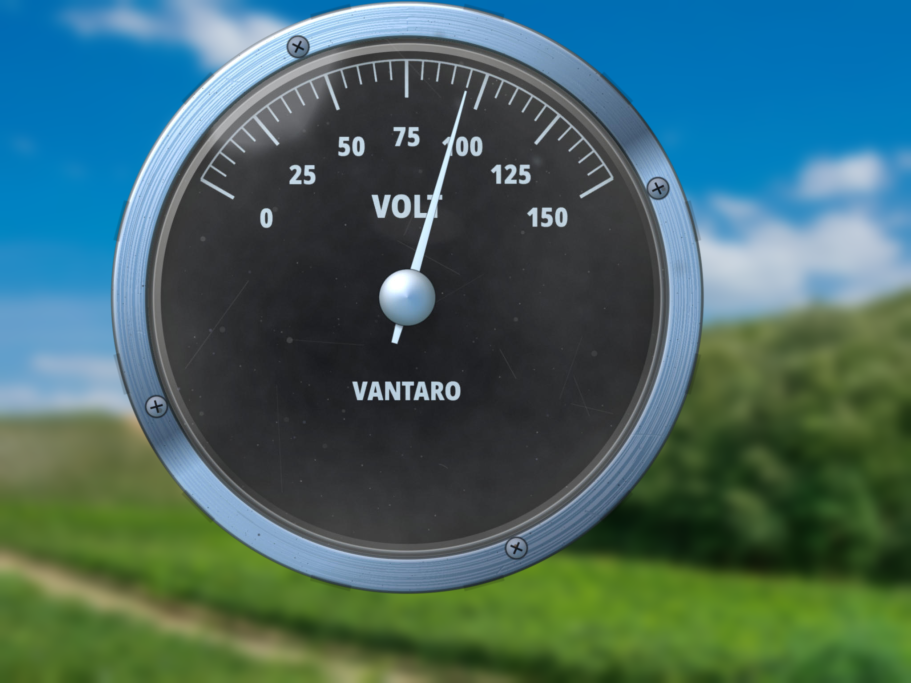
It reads 95 V
